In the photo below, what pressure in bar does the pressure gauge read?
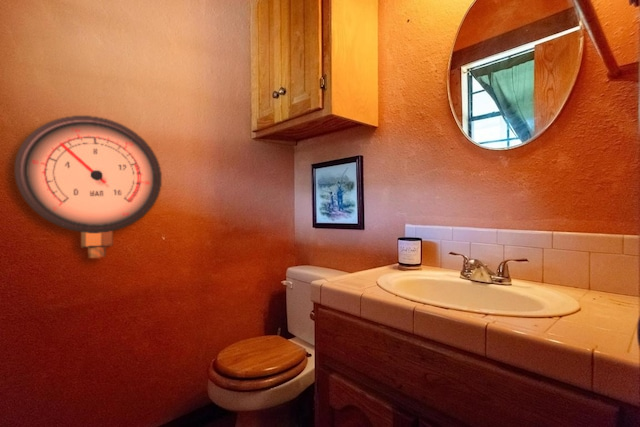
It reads 5.5 bar
